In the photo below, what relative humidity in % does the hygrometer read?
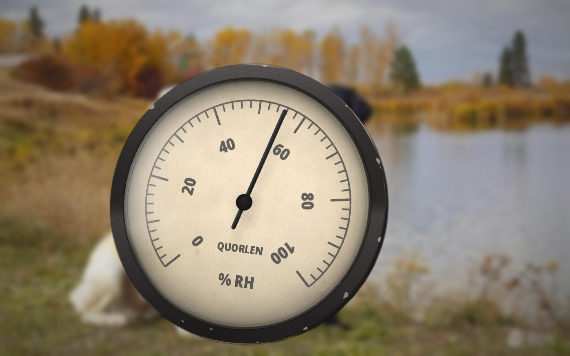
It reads 56 %
